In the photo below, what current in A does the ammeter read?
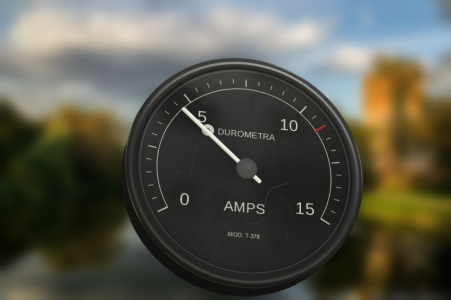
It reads 4.5 A
